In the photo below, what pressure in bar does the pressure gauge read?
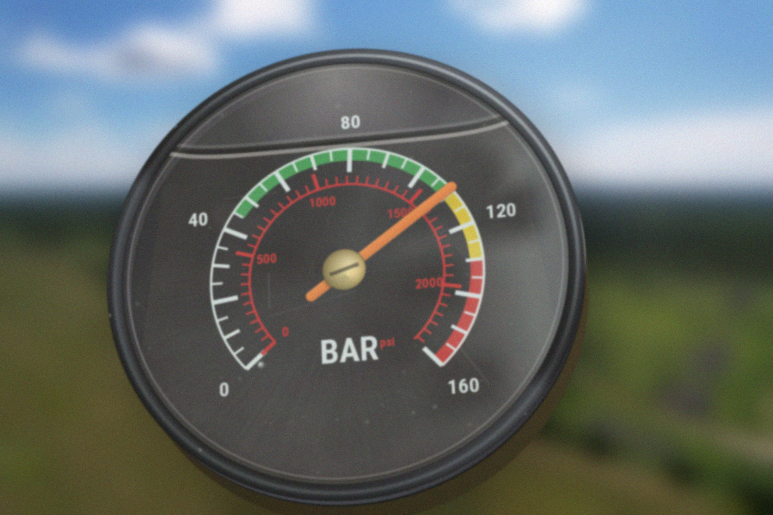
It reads 110 bar
